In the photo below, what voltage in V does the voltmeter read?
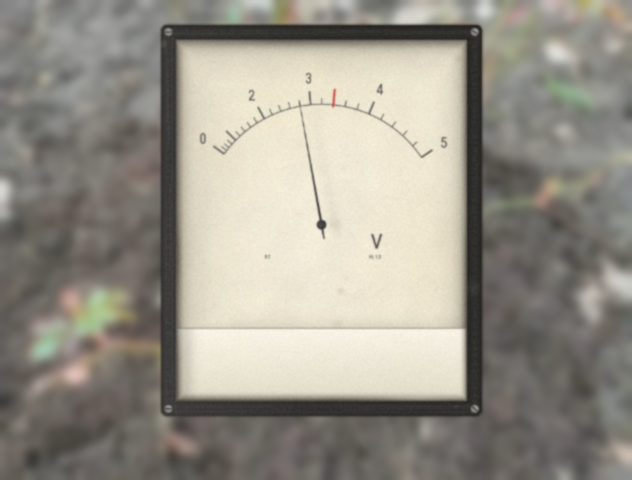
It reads 2.8 V
